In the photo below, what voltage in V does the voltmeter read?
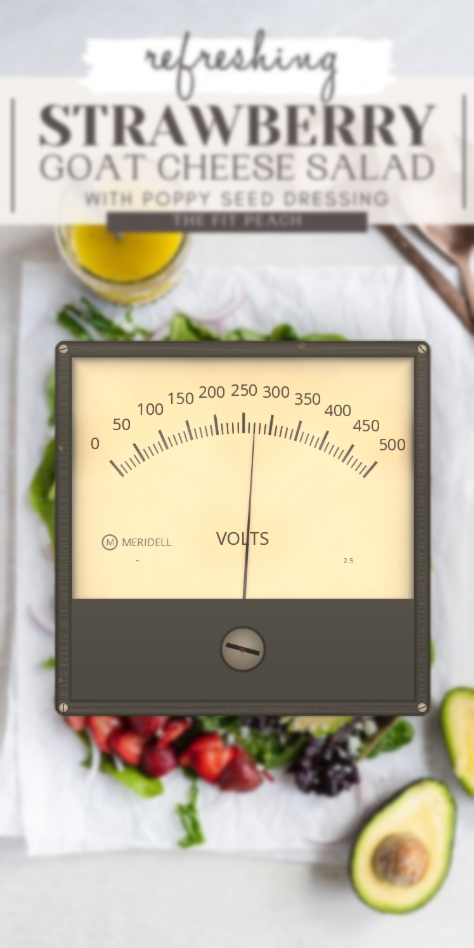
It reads 270 V
